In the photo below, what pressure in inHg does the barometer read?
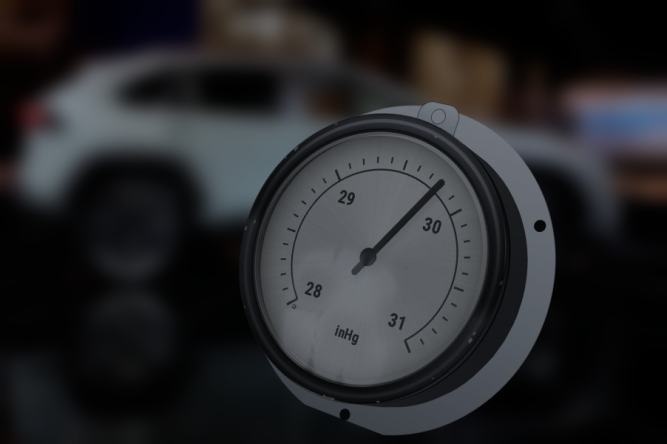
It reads 29.8 inHg
